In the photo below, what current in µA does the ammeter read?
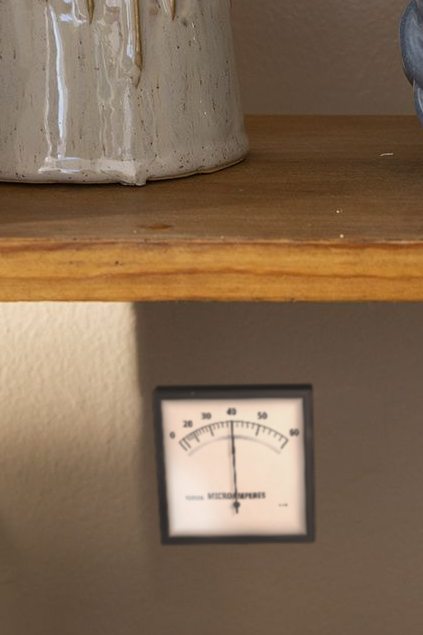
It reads 40 µA
